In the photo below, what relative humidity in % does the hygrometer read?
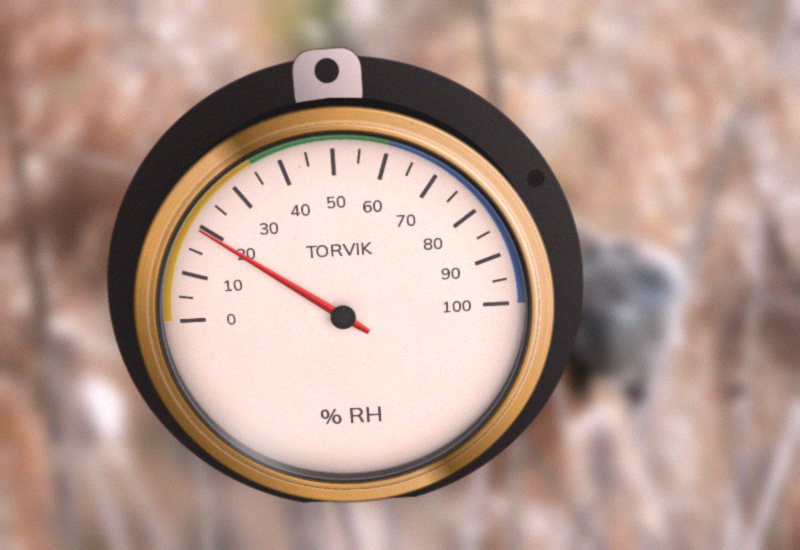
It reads 20 %
